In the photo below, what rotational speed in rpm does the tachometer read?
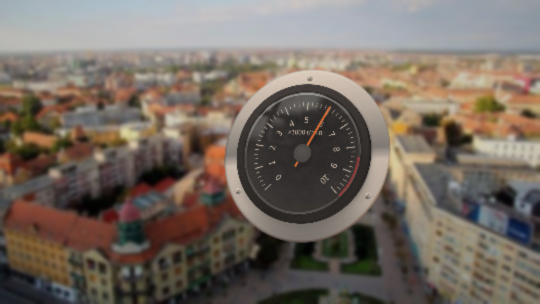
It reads 6000 rpm
